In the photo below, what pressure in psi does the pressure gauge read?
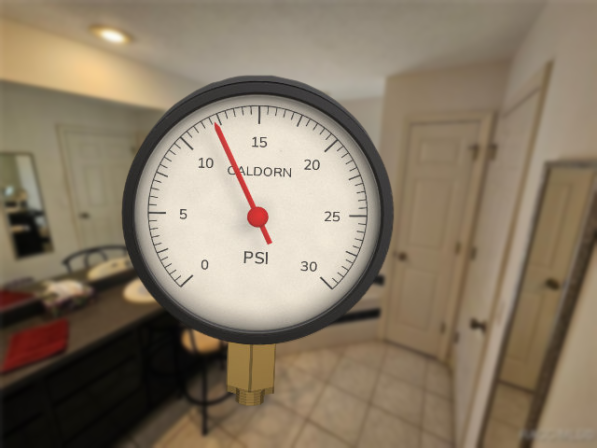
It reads 12.25 psi
